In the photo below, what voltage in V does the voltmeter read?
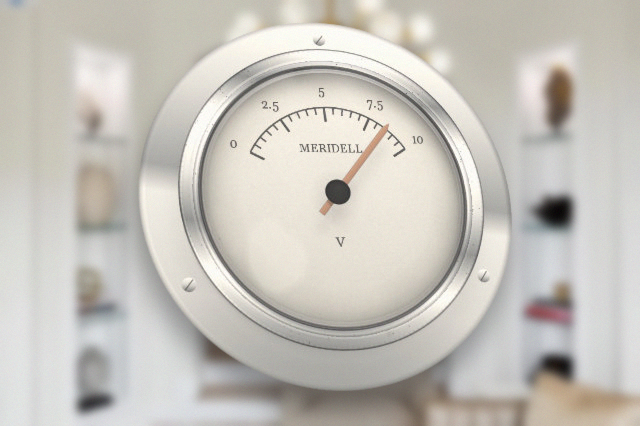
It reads 8.5 V
